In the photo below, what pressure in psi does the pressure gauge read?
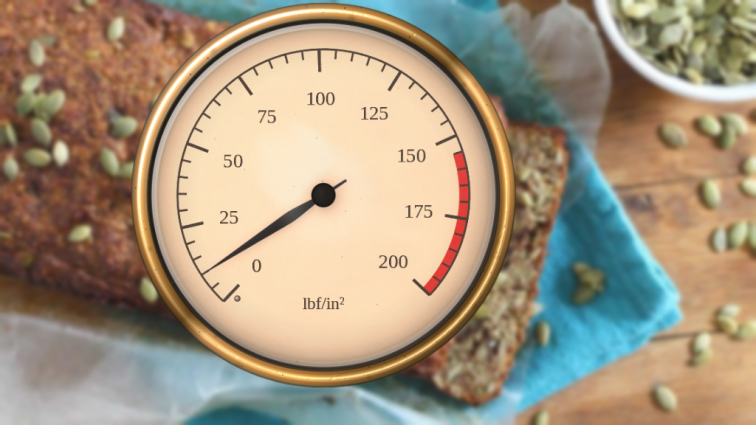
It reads 10 psi
